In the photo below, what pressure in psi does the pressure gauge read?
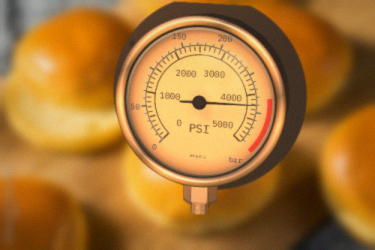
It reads 4200 psi
